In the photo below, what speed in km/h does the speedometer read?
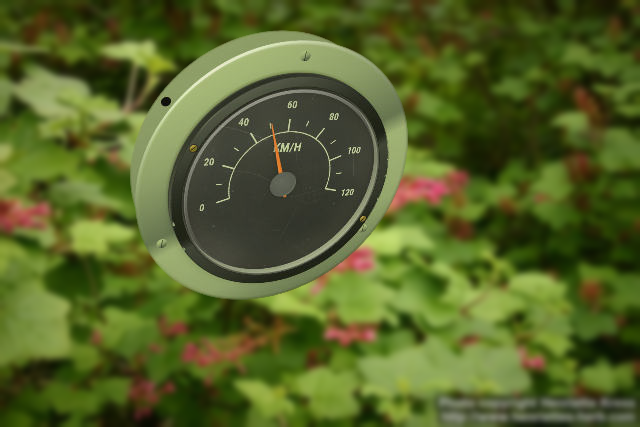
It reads 50 km/h
